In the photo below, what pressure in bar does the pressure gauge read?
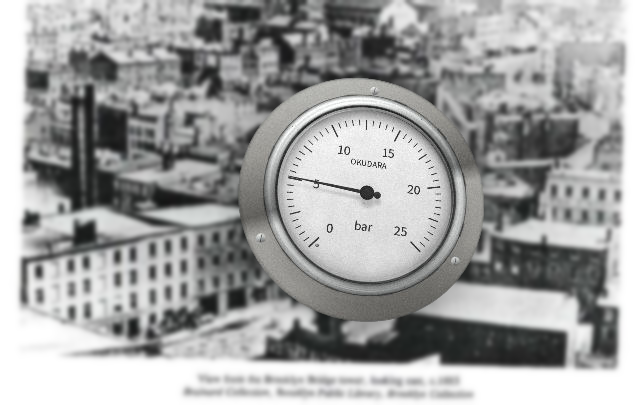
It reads 5 bar
